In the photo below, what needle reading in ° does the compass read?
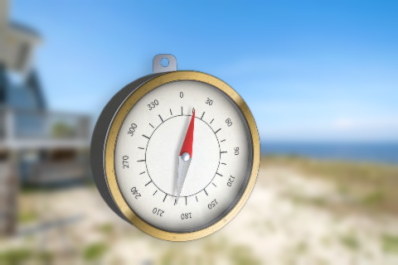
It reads 15 °
